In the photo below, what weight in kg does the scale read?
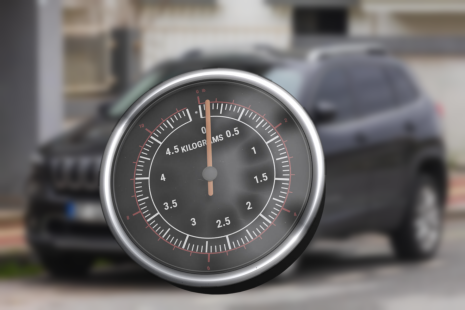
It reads 0.1 kg
